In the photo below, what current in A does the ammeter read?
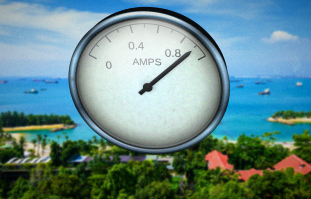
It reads 0.9 A
